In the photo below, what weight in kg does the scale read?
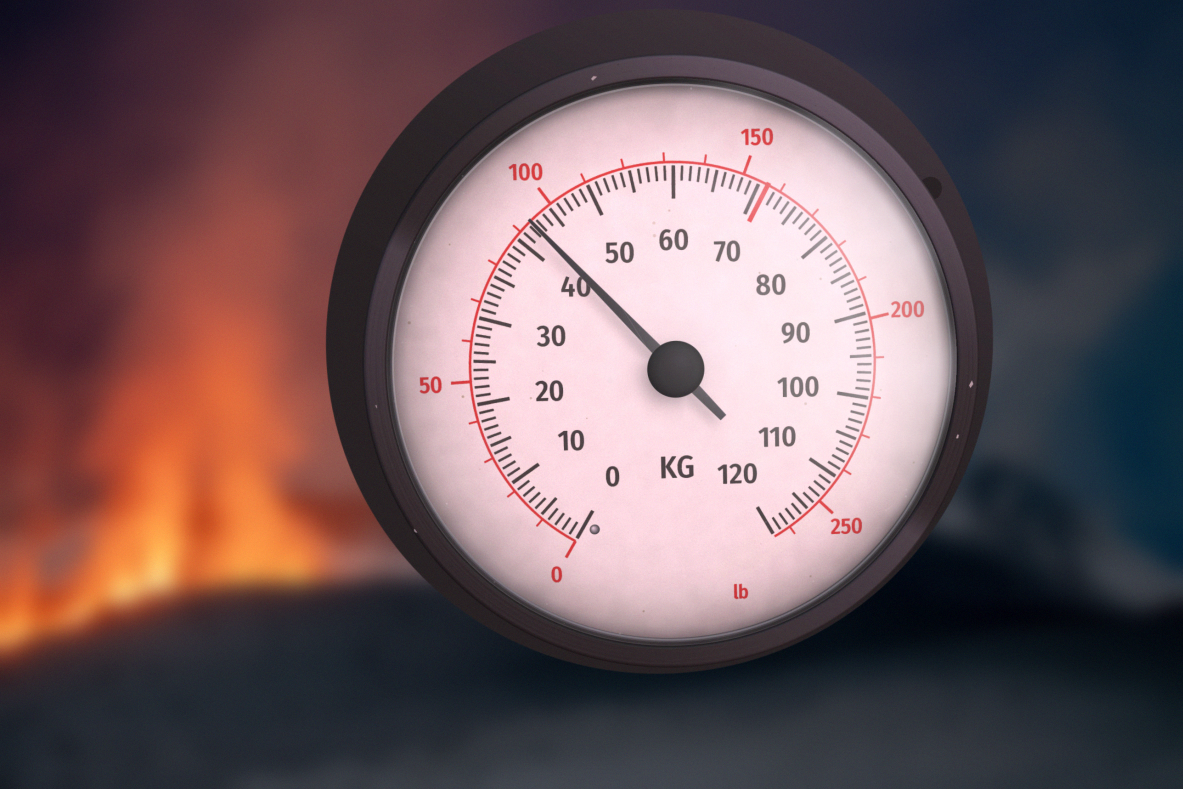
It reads 42.5 kg
